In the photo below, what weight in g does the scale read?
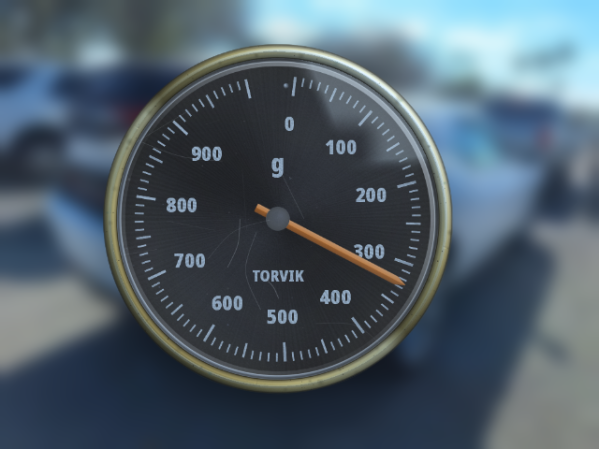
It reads 325 g
